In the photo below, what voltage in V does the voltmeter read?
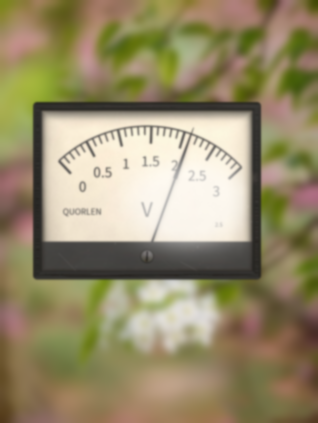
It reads 2.1 V
